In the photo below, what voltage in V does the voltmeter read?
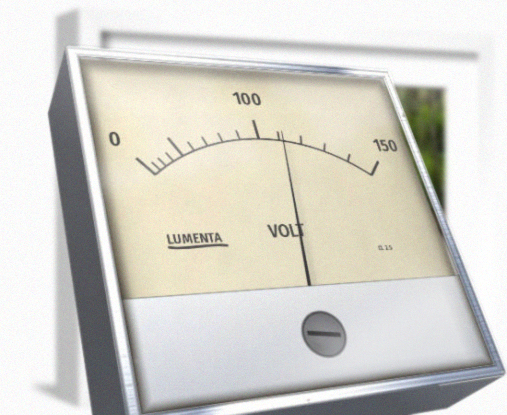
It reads 110 V
